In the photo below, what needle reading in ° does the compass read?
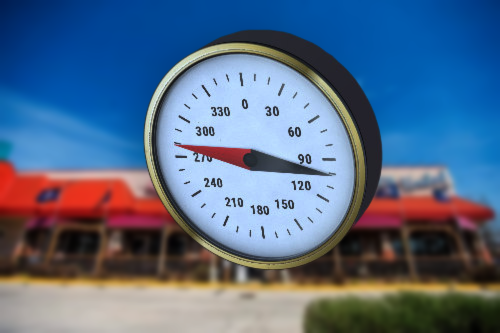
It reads 280 °
